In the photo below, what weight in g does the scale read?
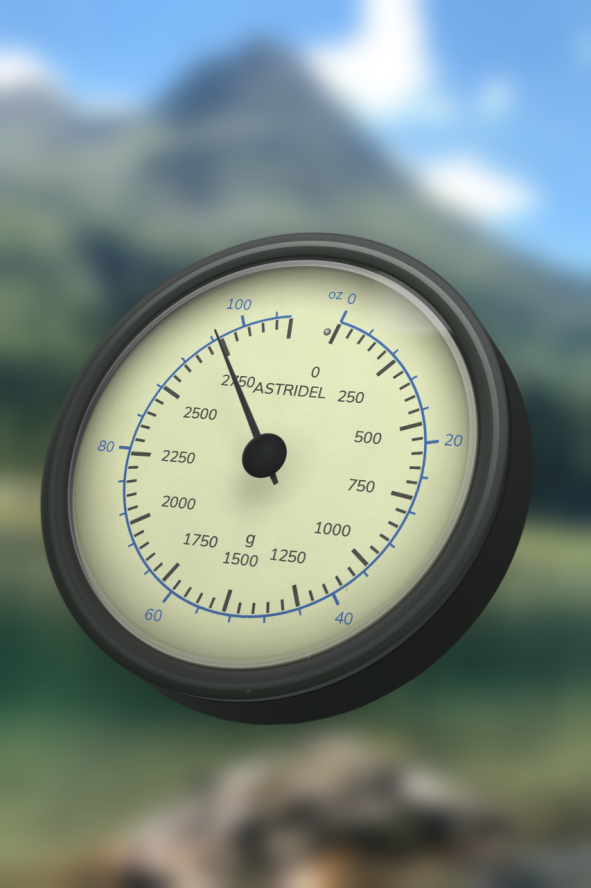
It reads 2750 g
